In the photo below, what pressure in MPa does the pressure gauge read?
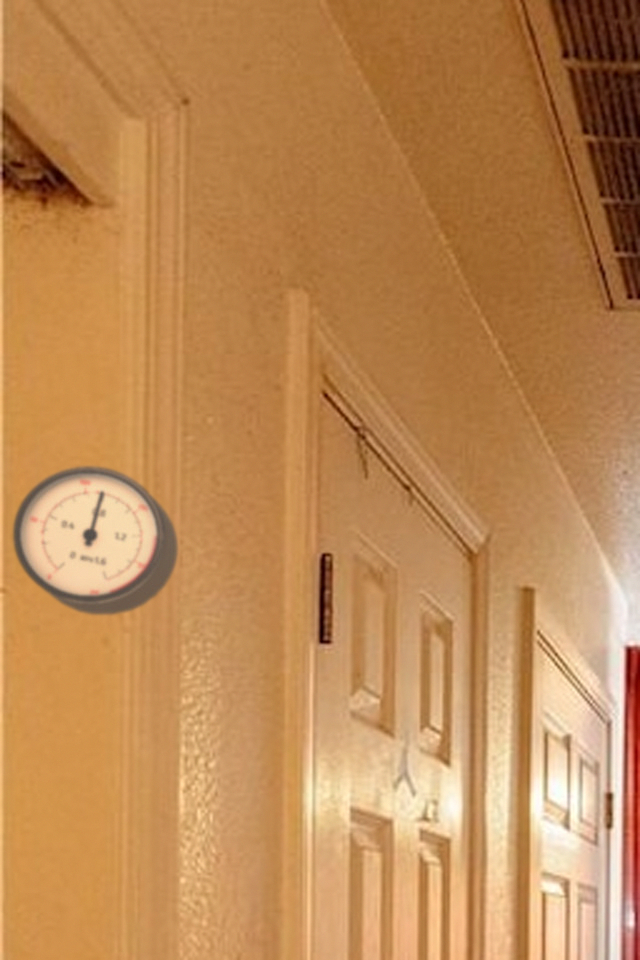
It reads 0.8 MPa
